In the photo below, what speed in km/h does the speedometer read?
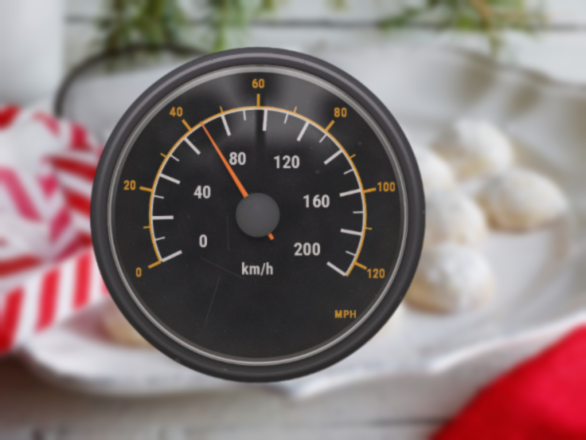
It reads 70 km/h
